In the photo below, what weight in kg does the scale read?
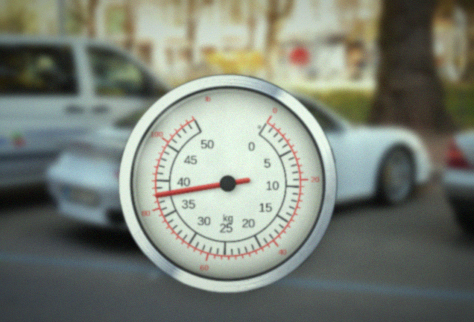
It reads 38 kg
